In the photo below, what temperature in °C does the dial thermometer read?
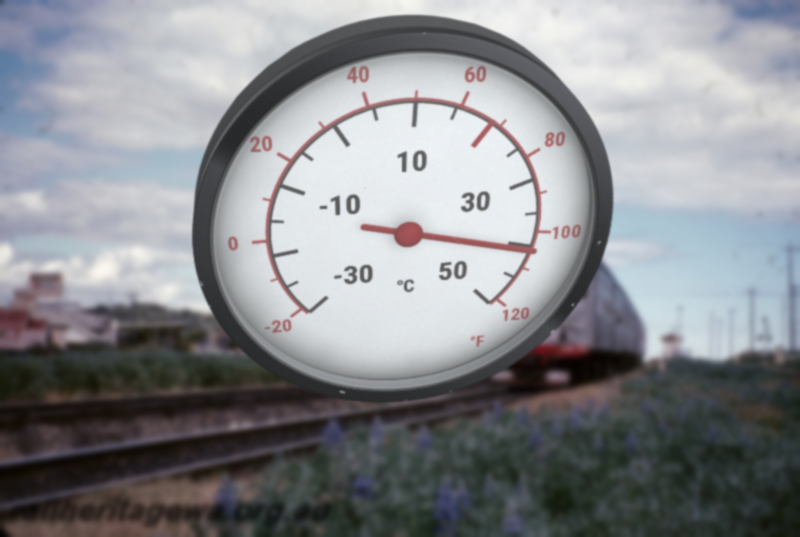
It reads 40 °C
